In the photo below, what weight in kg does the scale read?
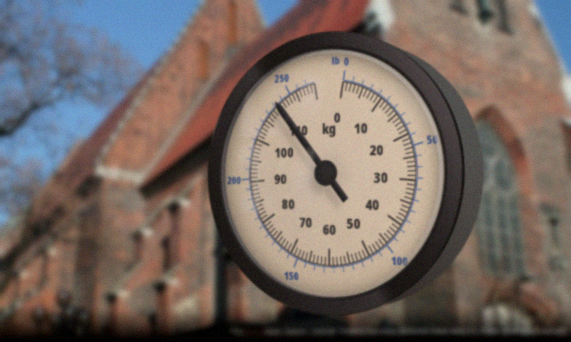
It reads 110 kg
